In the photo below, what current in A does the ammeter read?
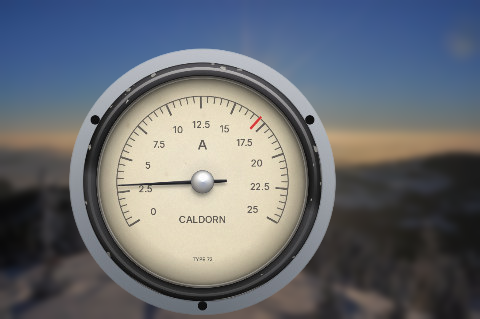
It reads 3 A
